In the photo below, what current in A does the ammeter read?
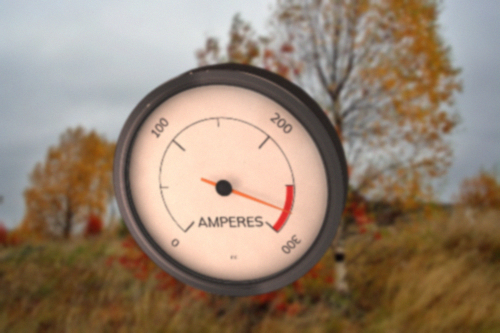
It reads 275 A
